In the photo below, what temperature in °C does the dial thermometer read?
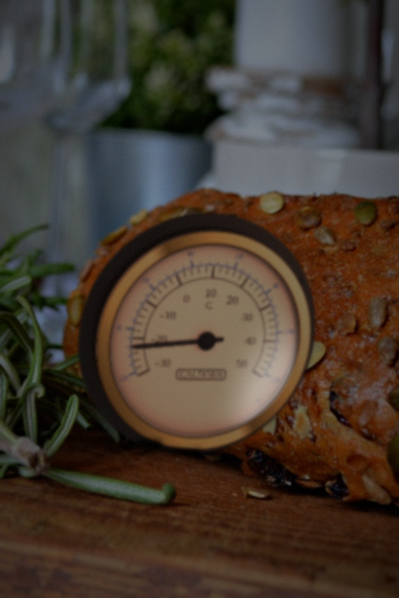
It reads -22 °C
